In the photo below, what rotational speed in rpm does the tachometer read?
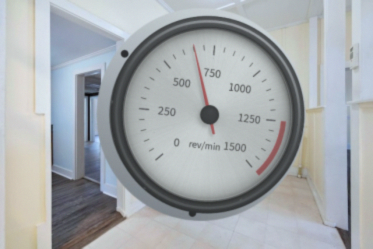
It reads 650 rpm
